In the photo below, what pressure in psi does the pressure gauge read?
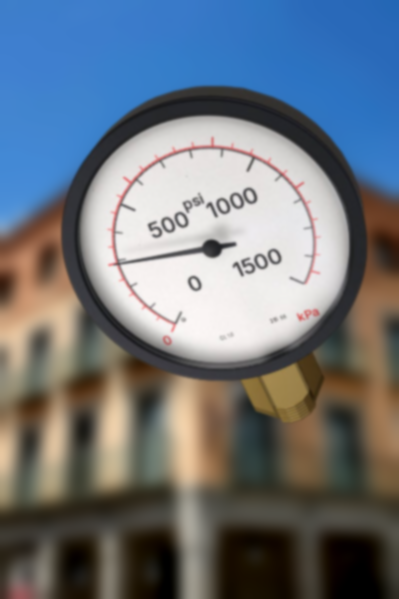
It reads 300 psi
